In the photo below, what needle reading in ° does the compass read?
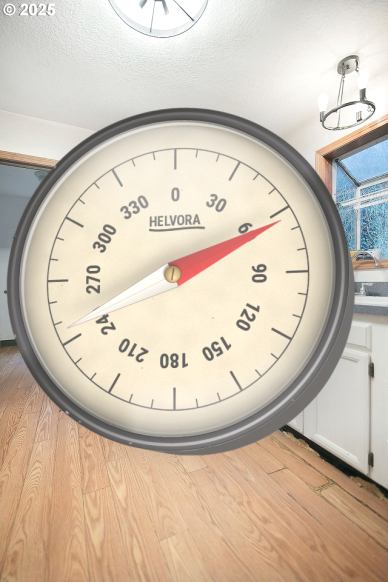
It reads 65 °
